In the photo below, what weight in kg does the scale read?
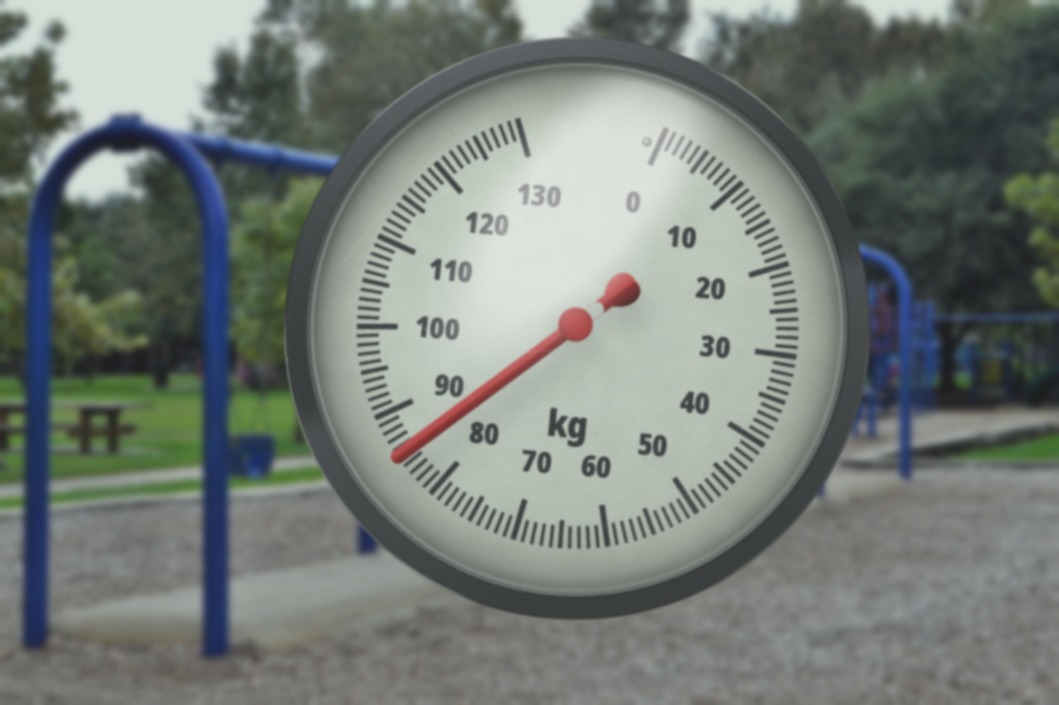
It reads 85 kg
